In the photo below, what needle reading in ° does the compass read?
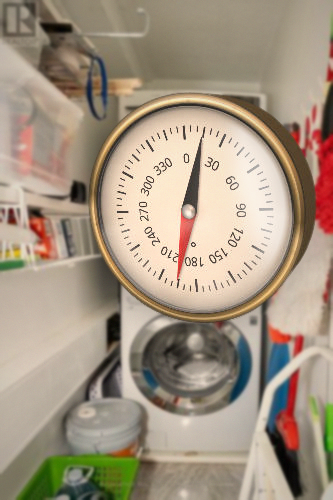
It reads 195 °
